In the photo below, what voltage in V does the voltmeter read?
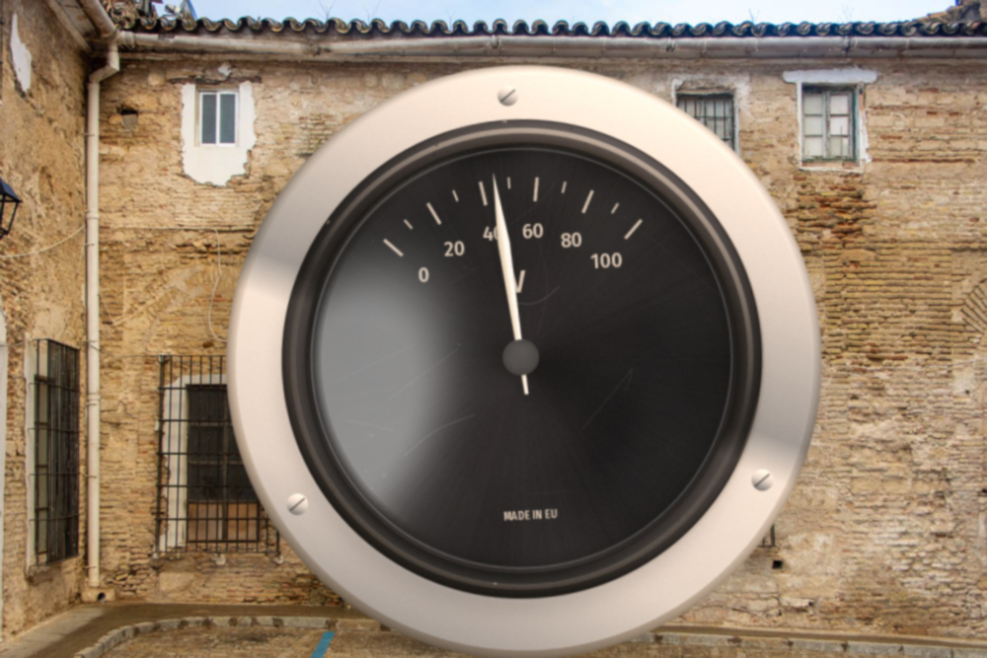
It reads 45 V
